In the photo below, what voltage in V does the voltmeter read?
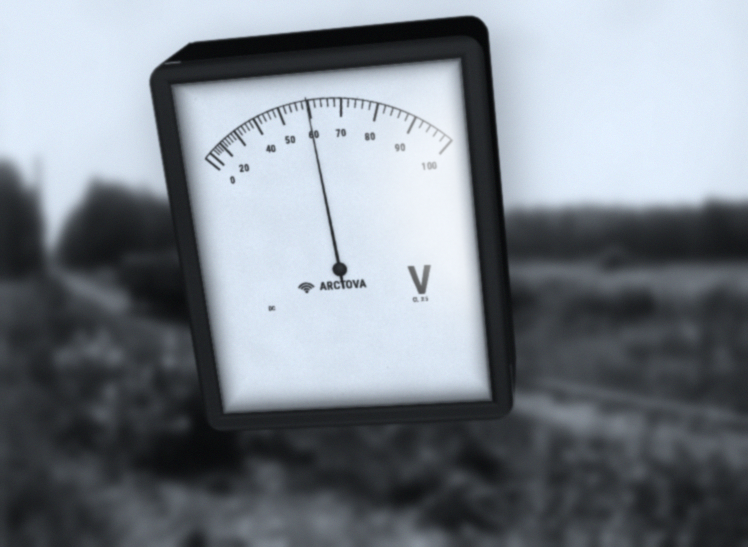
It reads 60 V
